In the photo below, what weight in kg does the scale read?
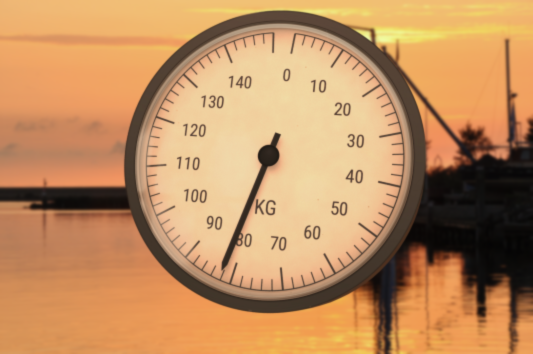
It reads 82 kg
